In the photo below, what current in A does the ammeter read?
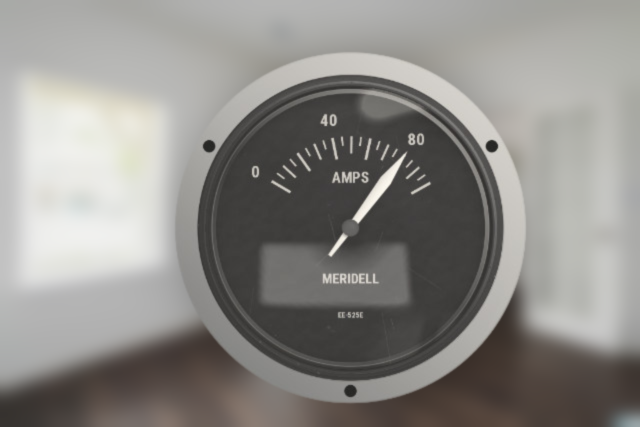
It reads 80 A
